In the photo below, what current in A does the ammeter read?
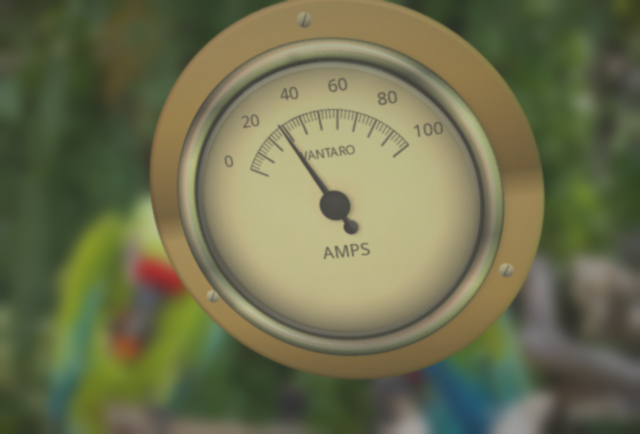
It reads 30 A
